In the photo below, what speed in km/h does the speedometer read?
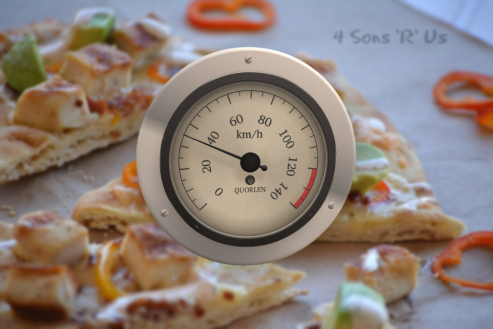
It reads 35 km/h
